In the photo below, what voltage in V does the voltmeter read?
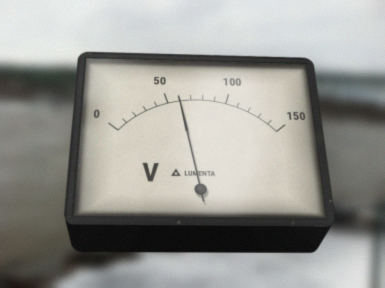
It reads 60 V
